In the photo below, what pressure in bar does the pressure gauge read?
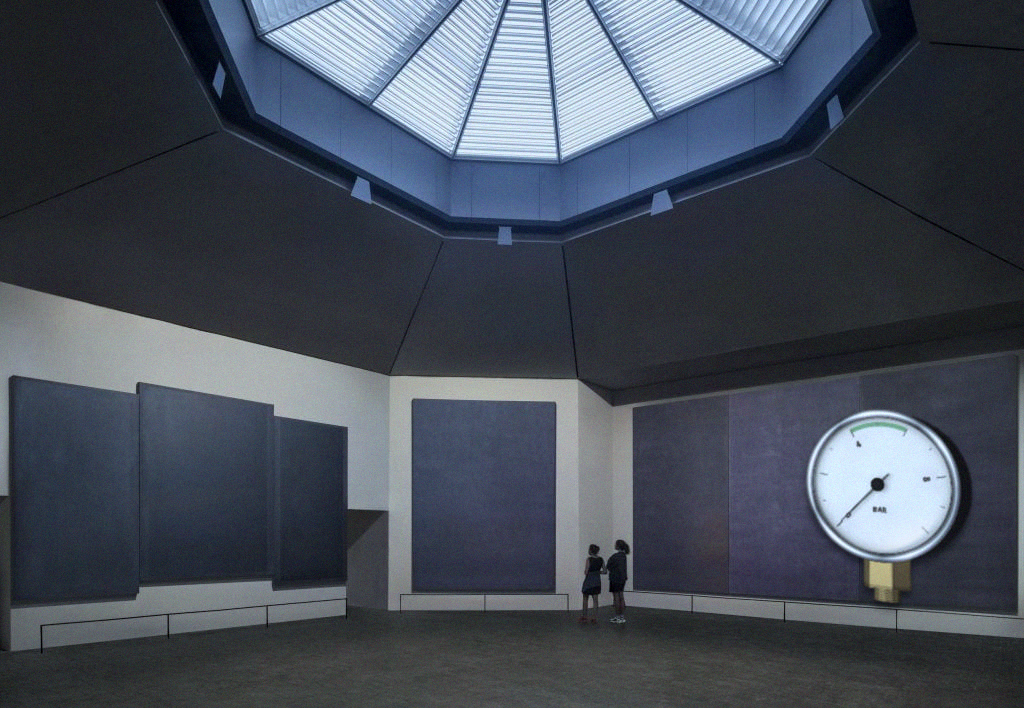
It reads 0 bar
